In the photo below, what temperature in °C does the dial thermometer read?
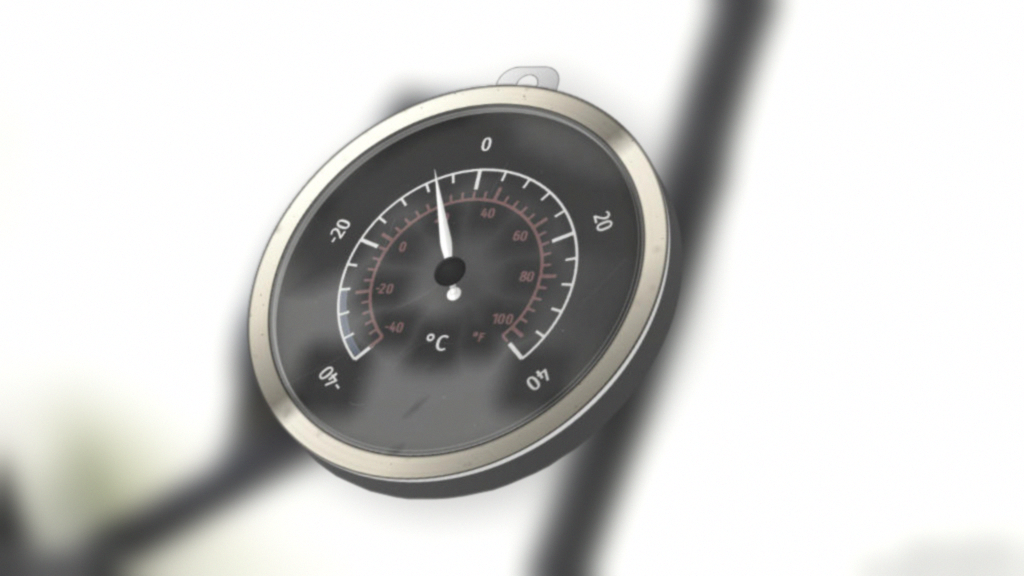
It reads -6 °C
